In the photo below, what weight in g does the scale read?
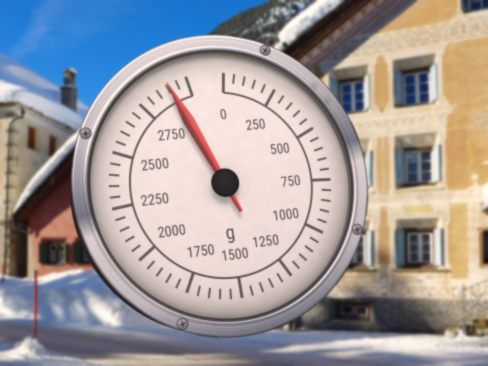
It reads 2900 g
